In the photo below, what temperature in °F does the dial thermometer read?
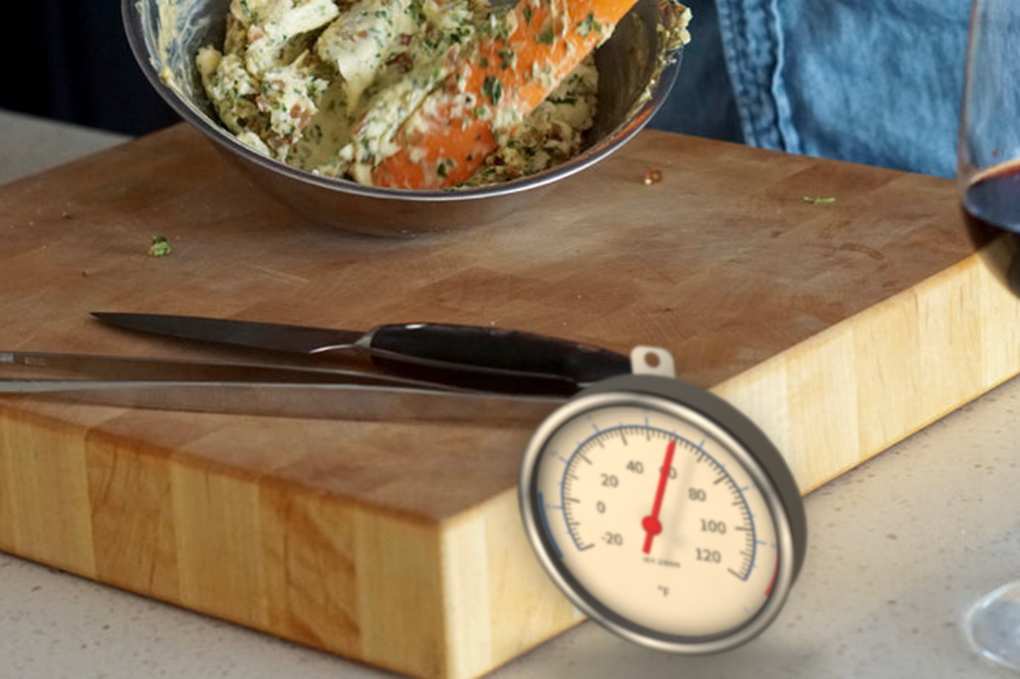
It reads 60 °F
